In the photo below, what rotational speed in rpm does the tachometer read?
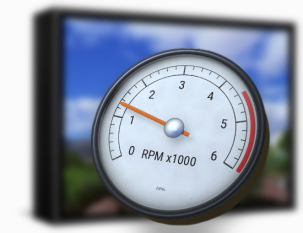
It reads 1300 rpm
